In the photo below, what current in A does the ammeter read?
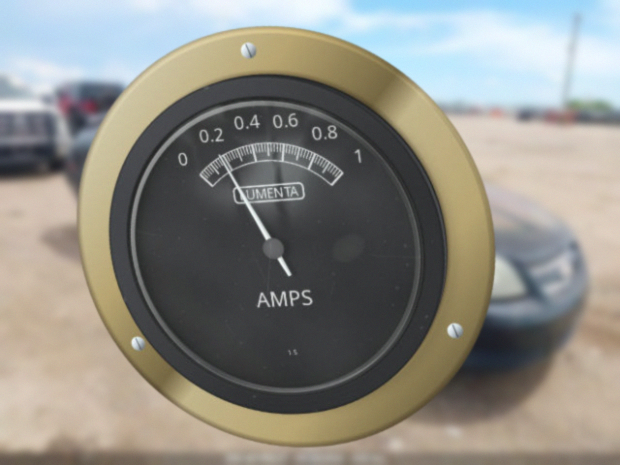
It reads 0.2 A
